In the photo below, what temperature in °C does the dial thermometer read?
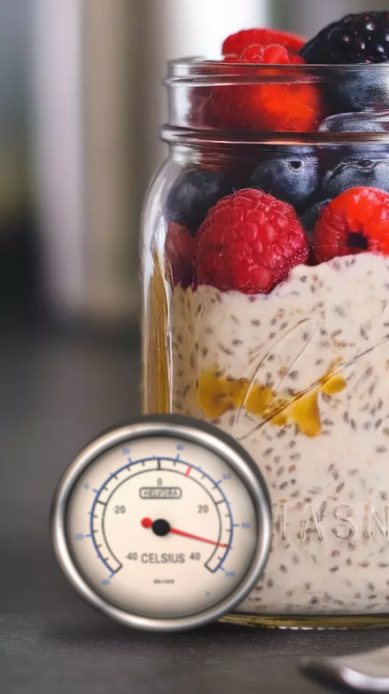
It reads 32 °C
